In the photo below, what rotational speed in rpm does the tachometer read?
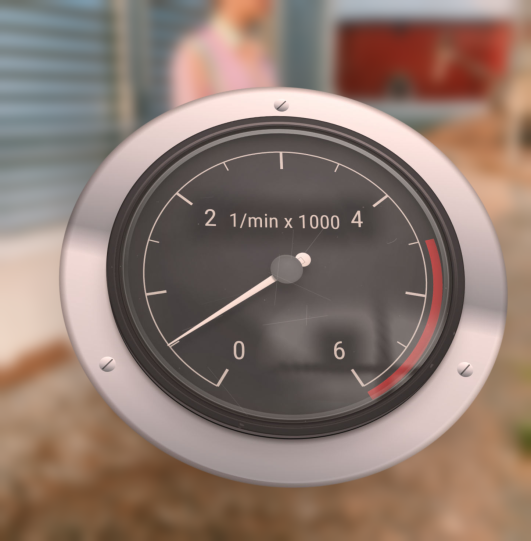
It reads 500 rpm
